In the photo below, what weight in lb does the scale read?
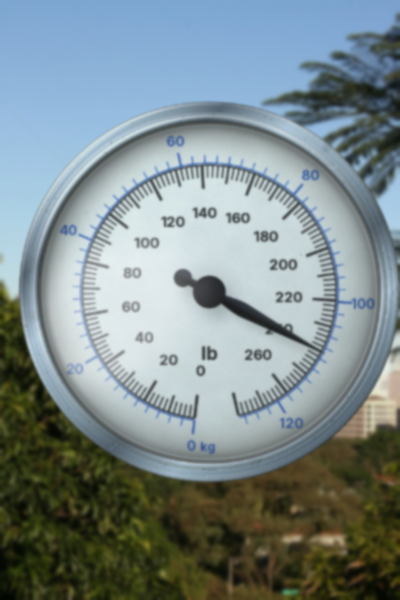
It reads 240 lb
